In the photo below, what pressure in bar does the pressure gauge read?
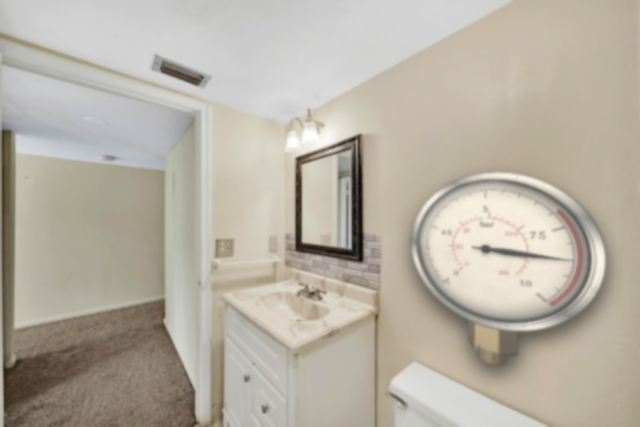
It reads 8.5 bar
